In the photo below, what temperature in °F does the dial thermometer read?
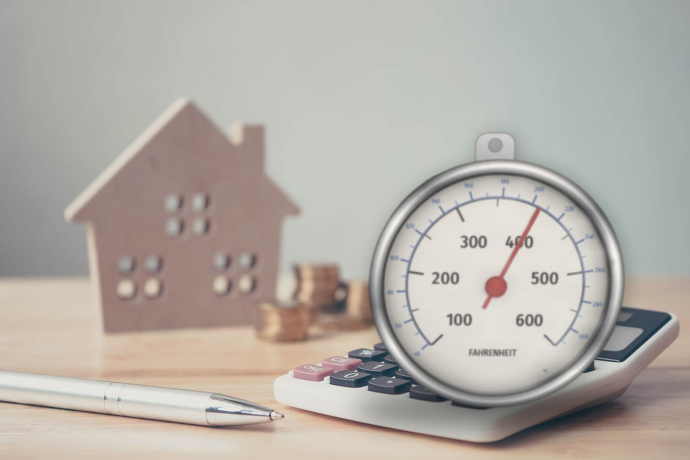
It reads 400 °F
